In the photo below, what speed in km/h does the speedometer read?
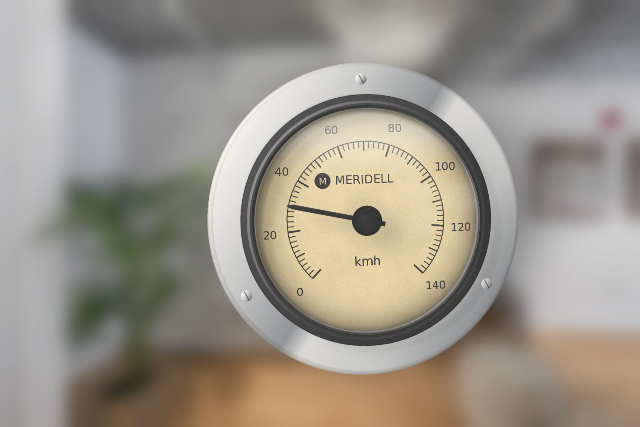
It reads 30 km/h
